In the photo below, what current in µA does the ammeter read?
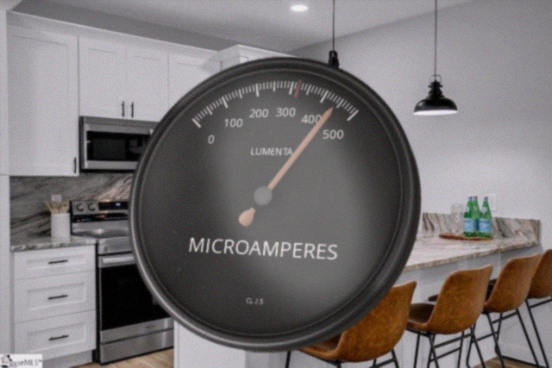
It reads 450 µA
